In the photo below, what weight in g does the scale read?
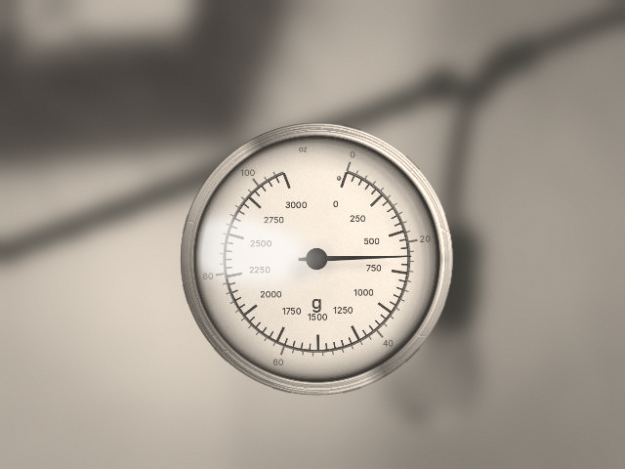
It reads 650 g
